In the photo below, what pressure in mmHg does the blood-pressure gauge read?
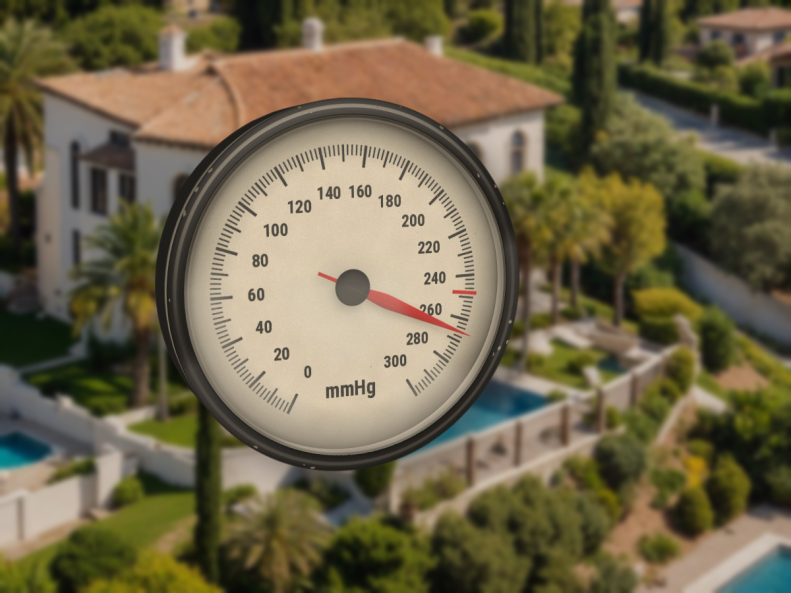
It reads 266 mmHg
